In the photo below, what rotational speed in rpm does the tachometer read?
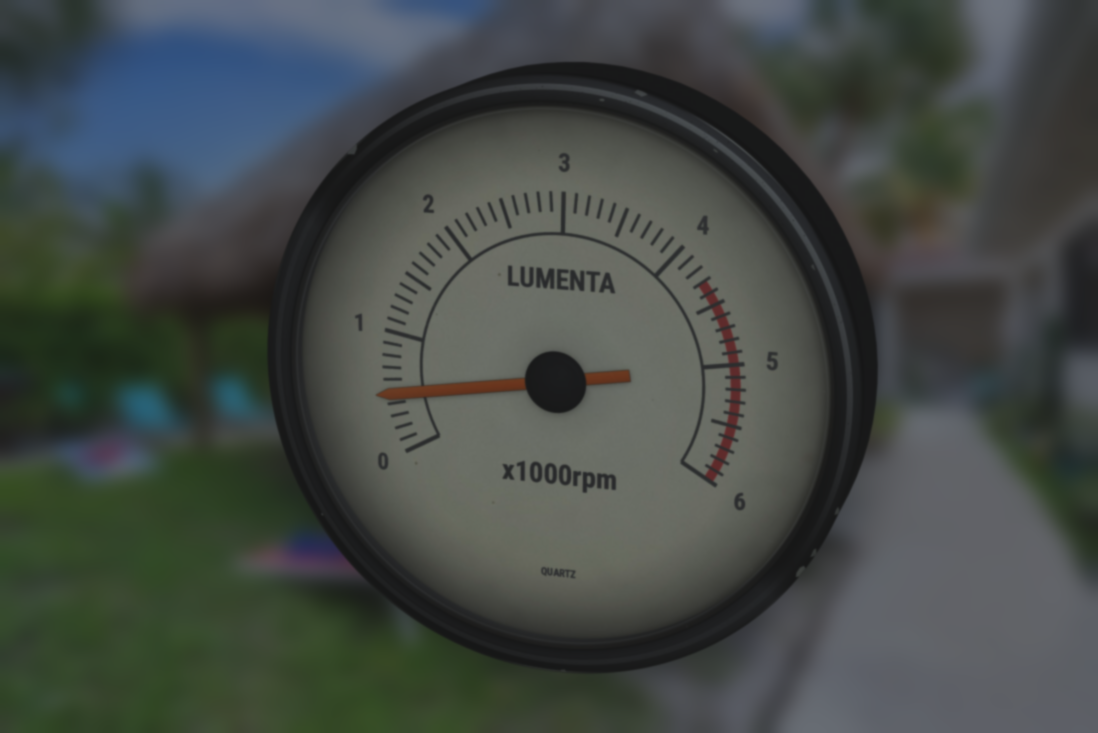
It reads 500 rpm
